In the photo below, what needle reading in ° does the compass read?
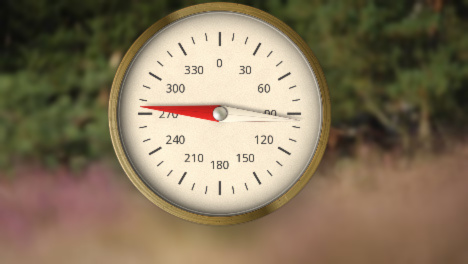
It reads 275 °
